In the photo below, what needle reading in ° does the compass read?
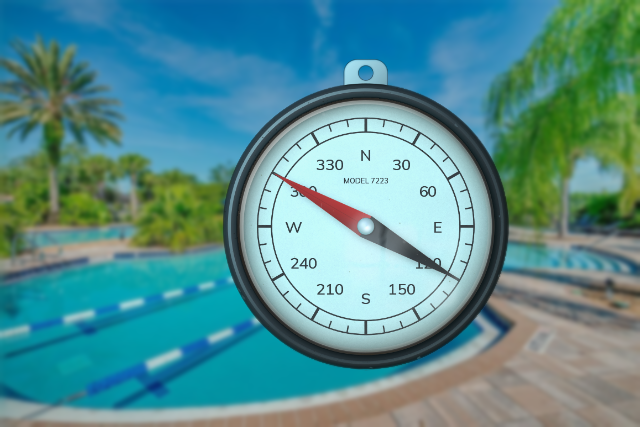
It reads 300 °
